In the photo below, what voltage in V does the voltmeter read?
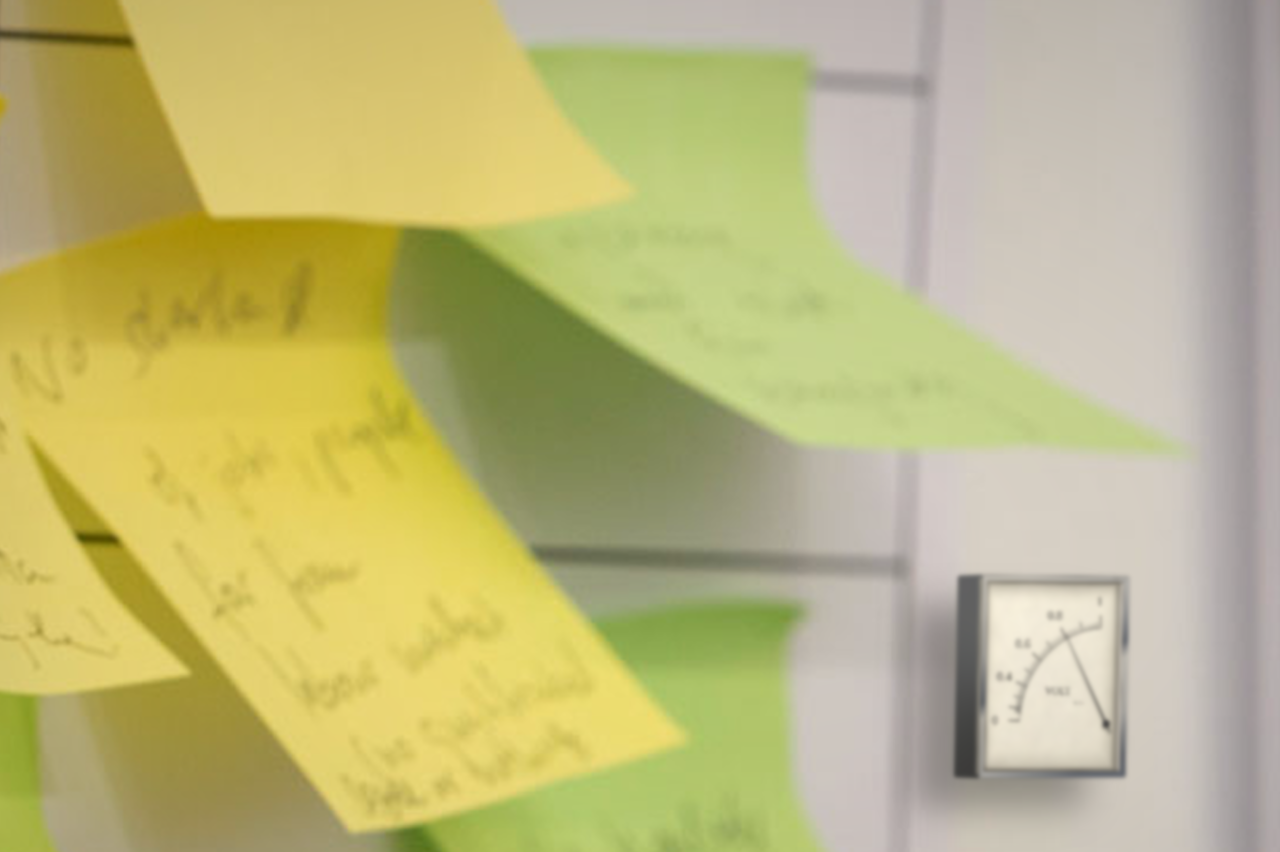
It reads 0.8 V
